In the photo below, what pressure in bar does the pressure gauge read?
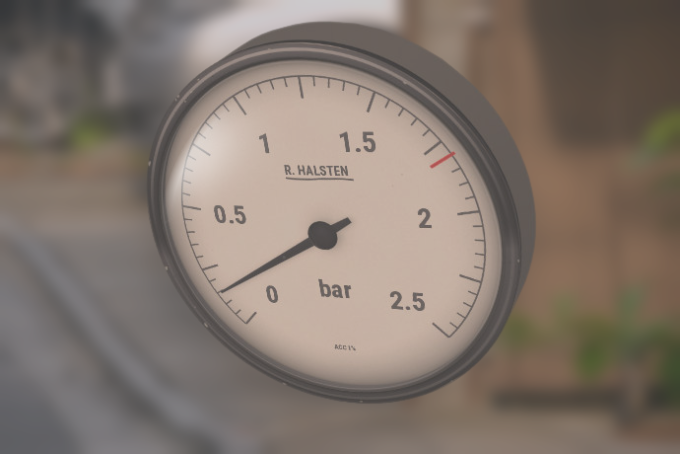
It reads 0.15 bar
